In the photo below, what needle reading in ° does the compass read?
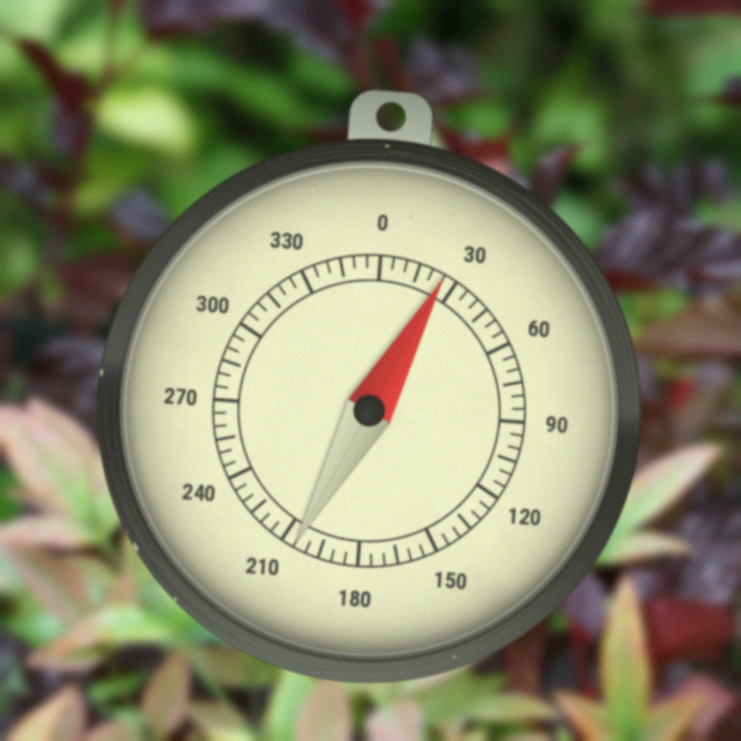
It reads 25 °
